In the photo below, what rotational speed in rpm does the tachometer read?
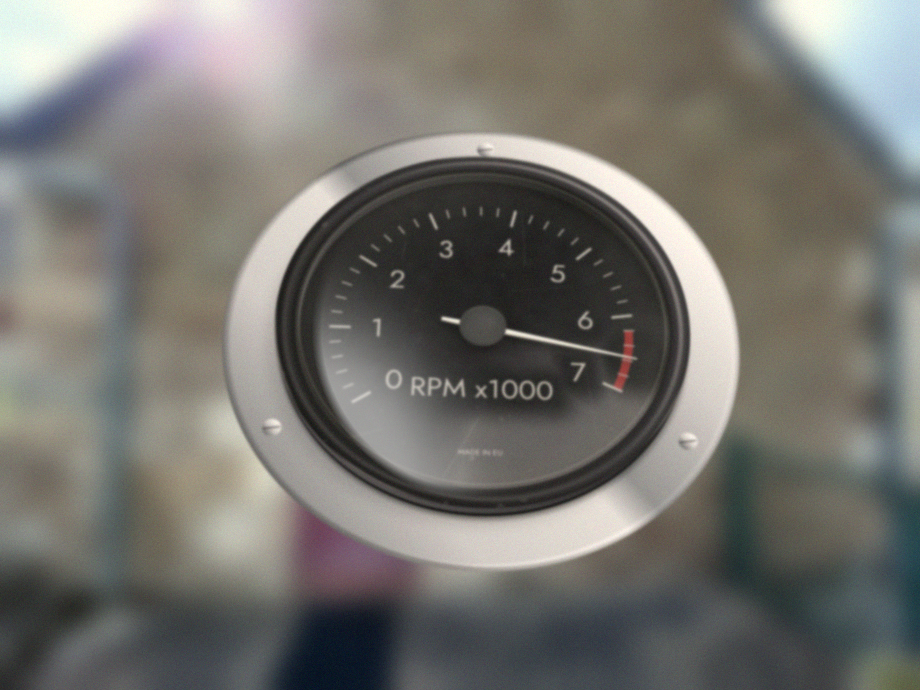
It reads 6600 rpm
